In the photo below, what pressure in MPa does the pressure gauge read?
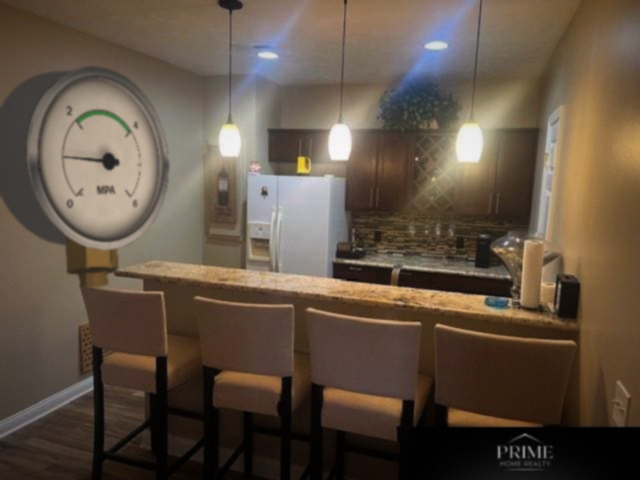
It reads 1 MPa
